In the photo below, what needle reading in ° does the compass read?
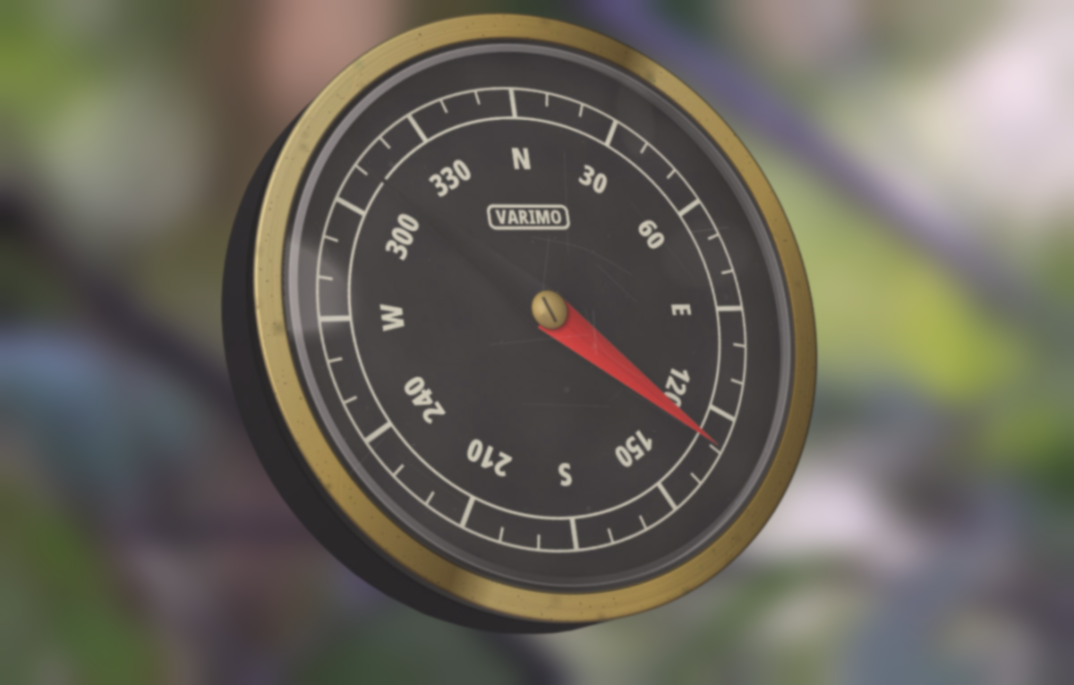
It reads 130 °
